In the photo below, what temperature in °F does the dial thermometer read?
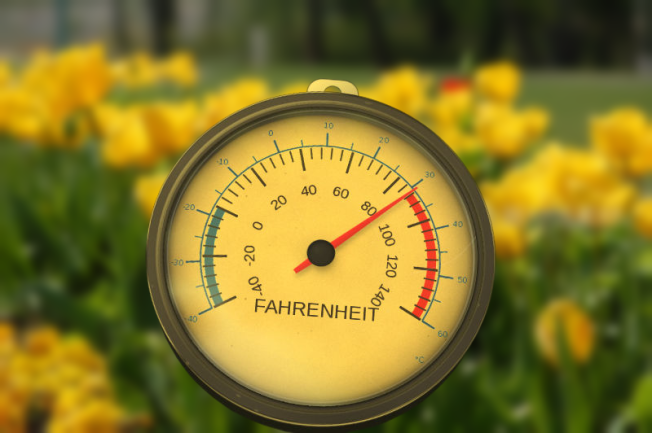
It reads 88 °F
